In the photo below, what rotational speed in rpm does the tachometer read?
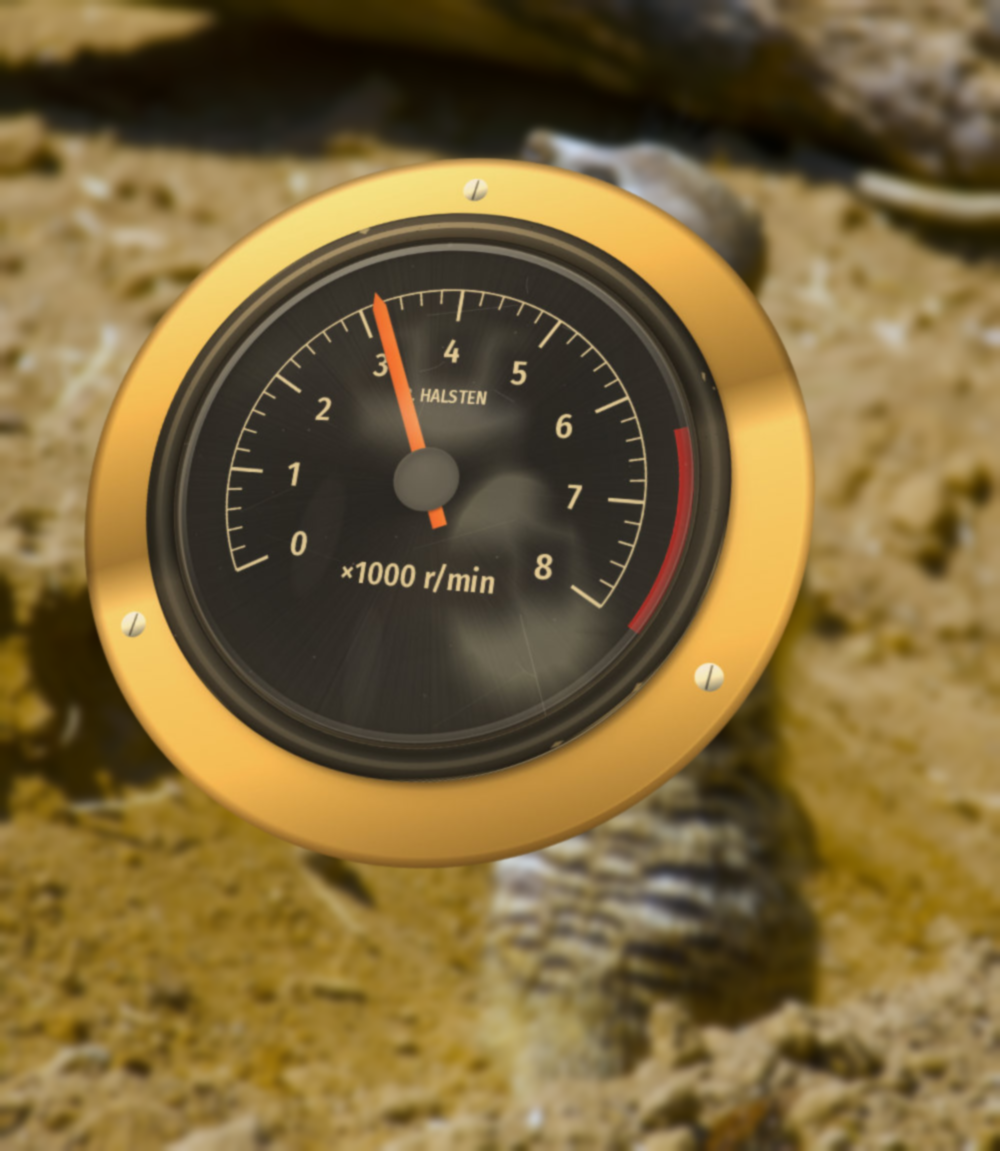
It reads 3200 rpm
